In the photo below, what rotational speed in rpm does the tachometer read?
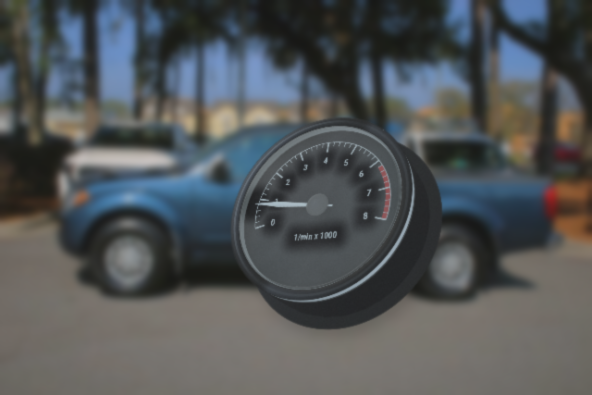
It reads 800 rpm
